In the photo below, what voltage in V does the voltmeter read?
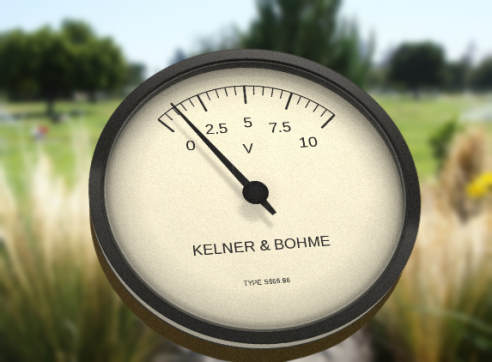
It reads 1 V
